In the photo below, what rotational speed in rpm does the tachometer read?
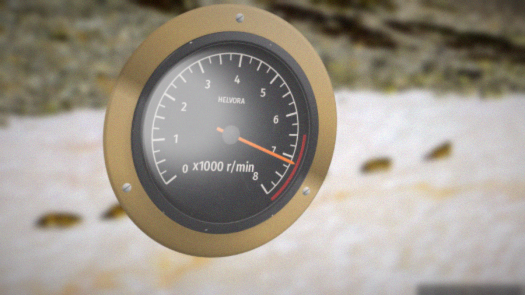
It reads 7125 rpm
